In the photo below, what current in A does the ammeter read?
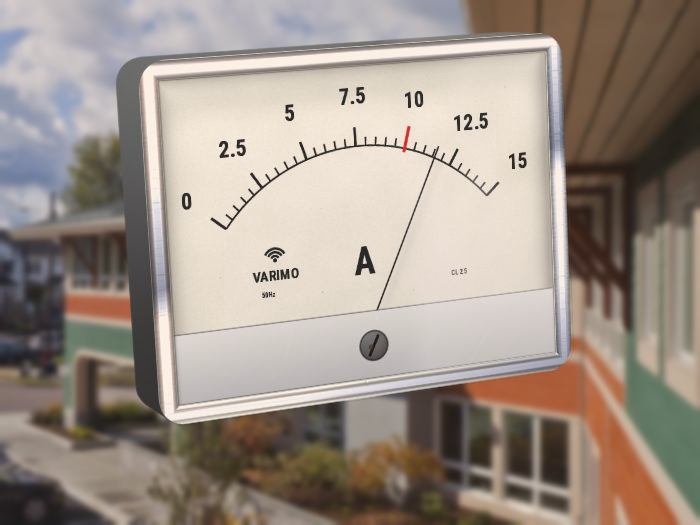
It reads 11.5 A
